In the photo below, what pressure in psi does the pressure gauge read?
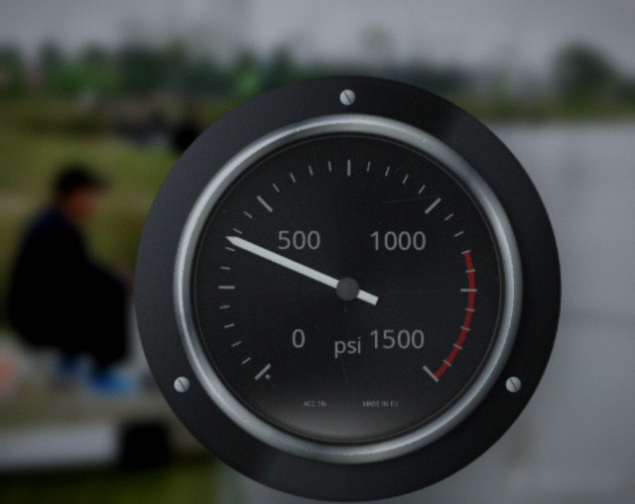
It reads 375 psi
